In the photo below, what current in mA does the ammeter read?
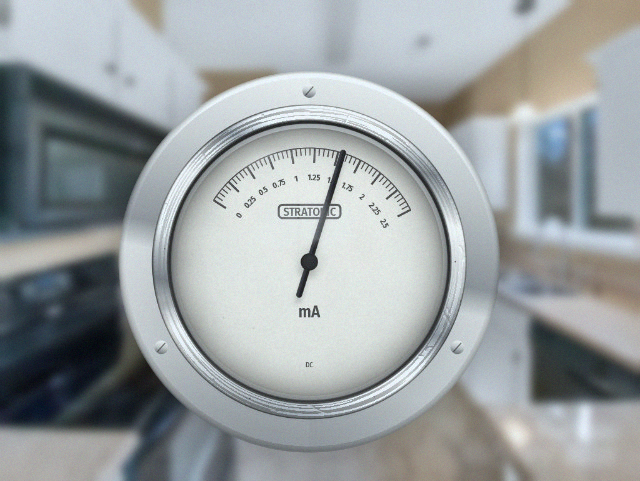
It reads 1.55 mA
